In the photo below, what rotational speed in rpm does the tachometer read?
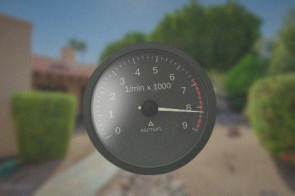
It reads 8200 rpm
